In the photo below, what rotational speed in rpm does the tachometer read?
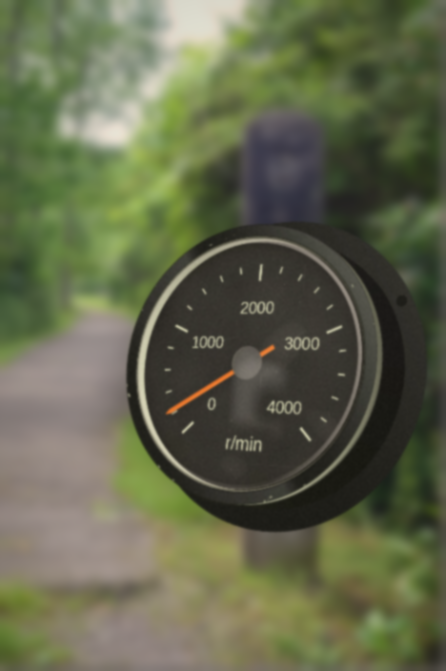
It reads 200 rpm
